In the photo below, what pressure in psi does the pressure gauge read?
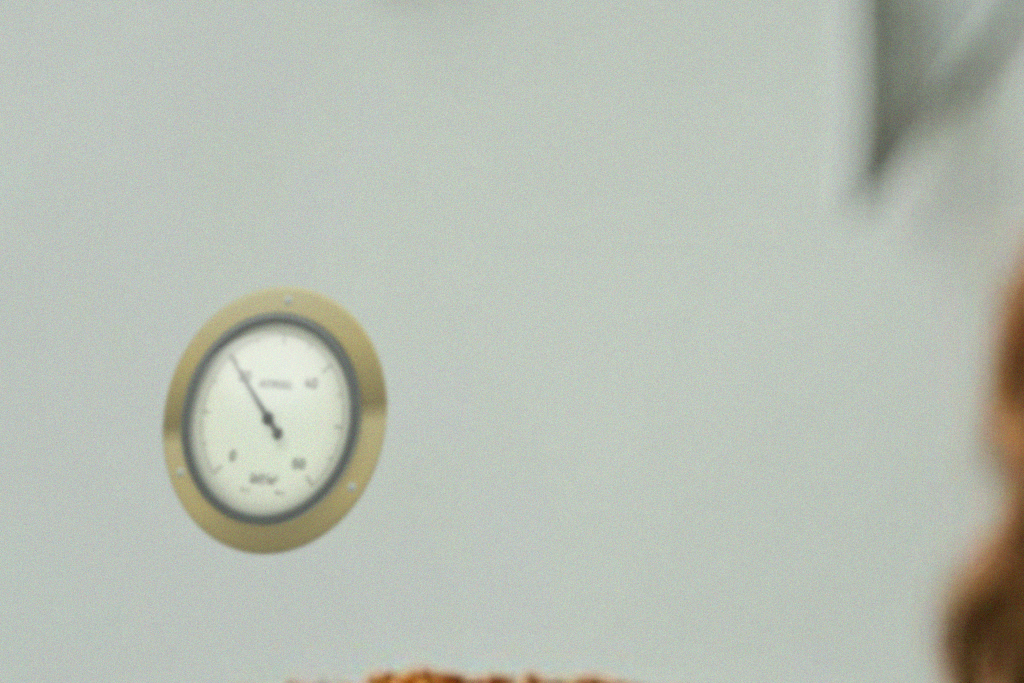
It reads 20 psi
